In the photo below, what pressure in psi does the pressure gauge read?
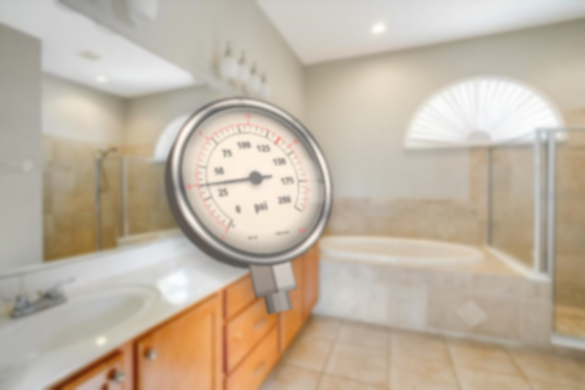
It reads 35 psi
